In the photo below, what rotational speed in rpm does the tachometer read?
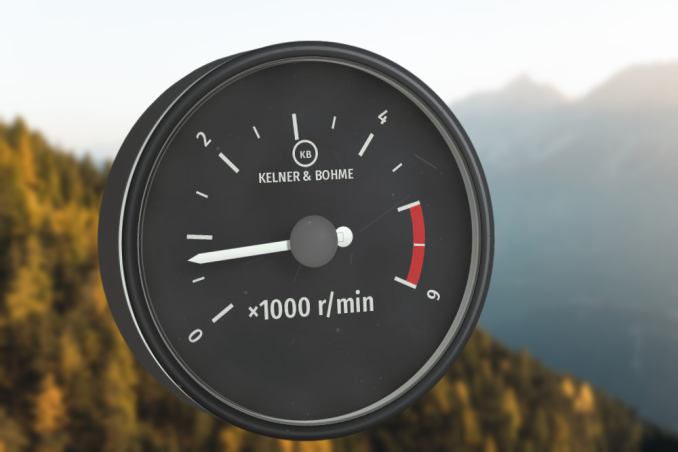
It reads 750 rpm
